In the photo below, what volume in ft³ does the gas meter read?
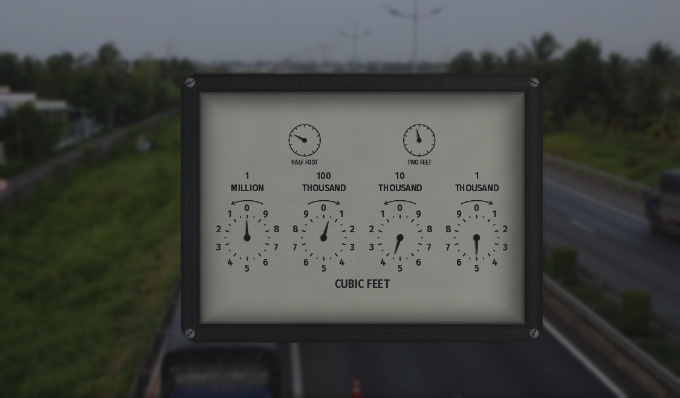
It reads 4500 ft³
